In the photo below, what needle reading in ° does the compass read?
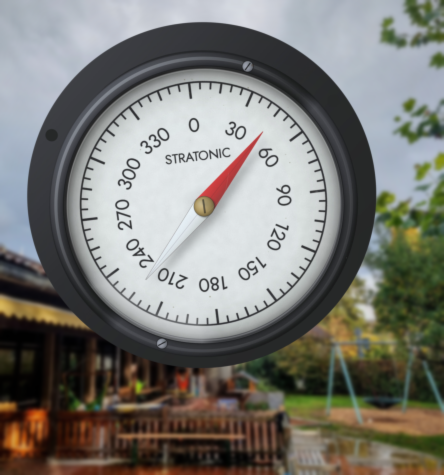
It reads 45 °
